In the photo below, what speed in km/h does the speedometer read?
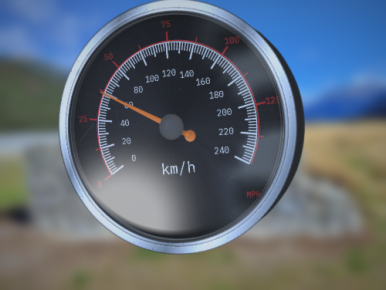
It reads 60 km/h
